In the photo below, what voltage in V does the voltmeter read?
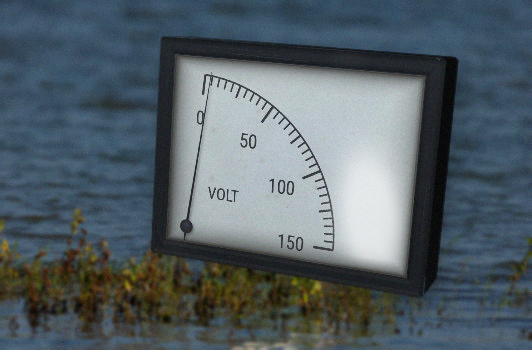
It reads 5 V
